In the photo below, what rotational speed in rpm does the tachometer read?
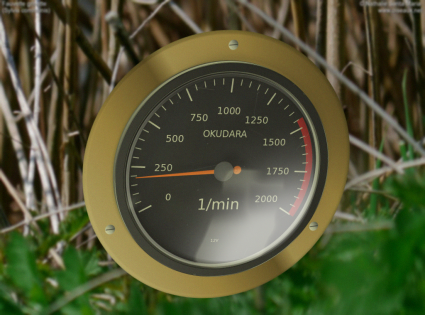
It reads 200 rpm
